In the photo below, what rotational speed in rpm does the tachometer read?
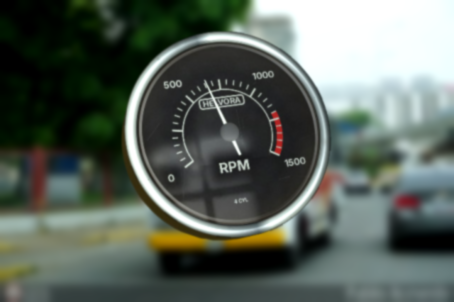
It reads 650 rpm
